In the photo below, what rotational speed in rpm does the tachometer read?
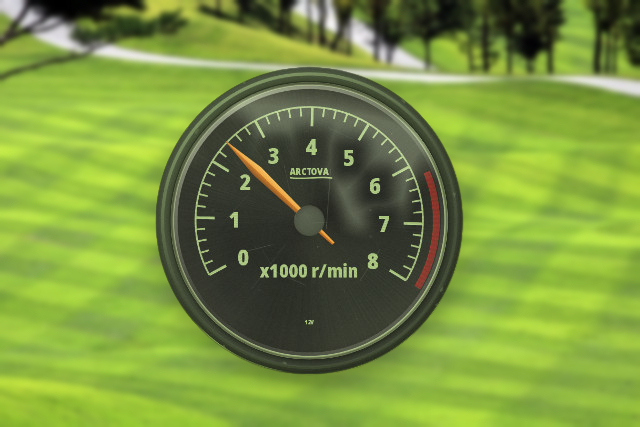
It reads 2400 rpm
